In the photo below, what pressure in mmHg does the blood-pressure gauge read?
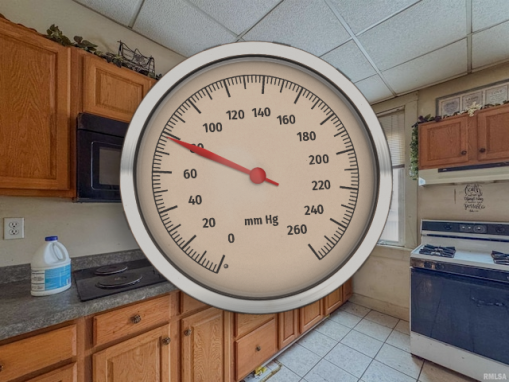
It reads 78 mmHg
